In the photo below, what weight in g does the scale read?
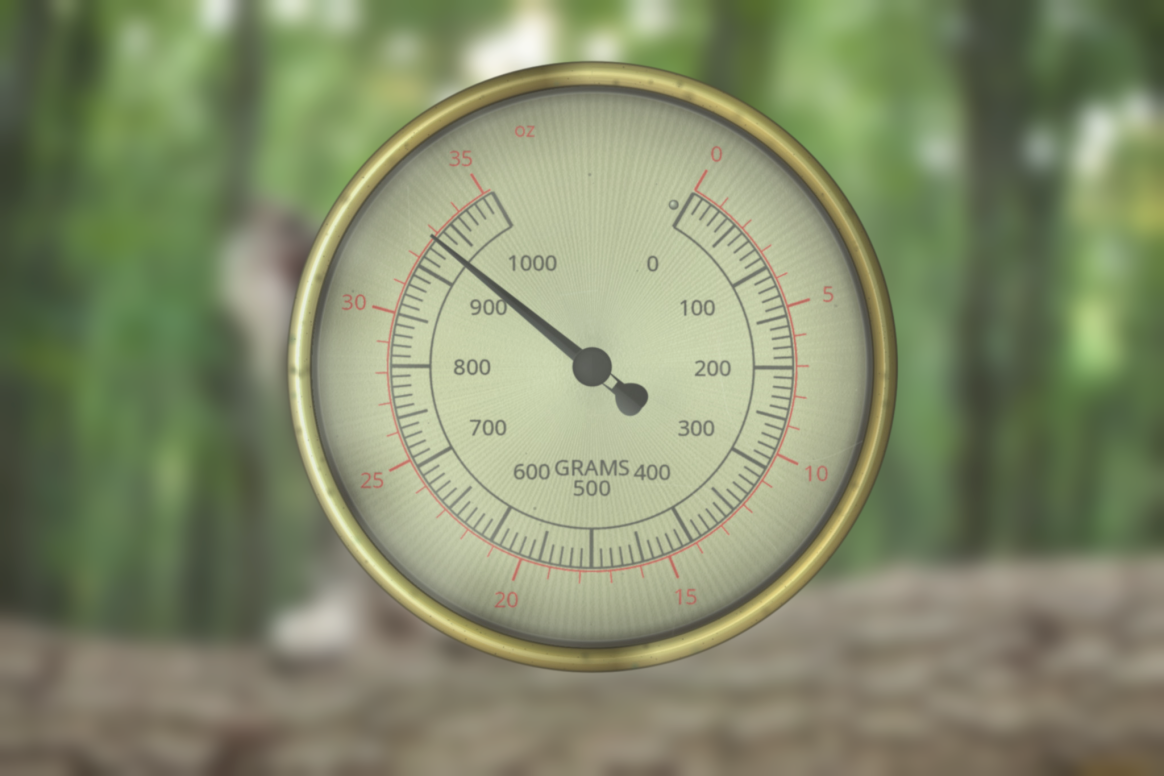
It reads 930 g
